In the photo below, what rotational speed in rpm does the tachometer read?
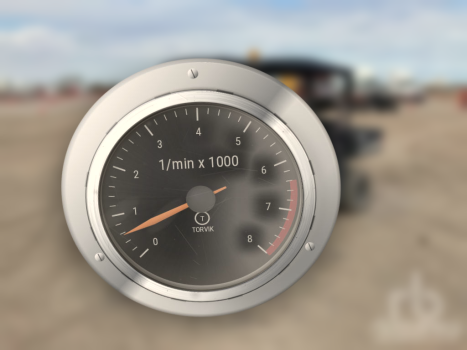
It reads 600 rpm
